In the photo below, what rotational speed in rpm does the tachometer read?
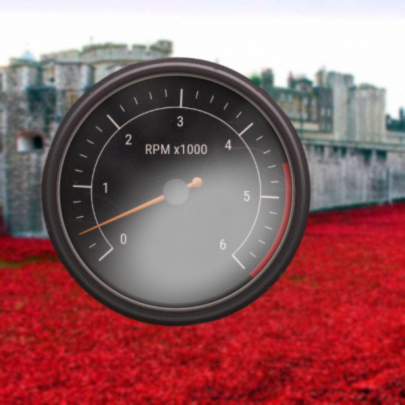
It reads 400 rpm
